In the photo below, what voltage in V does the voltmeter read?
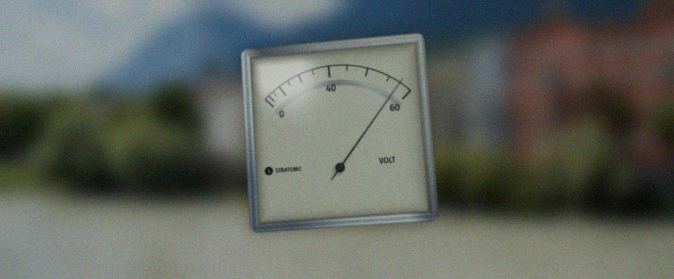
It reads 57.5 V
